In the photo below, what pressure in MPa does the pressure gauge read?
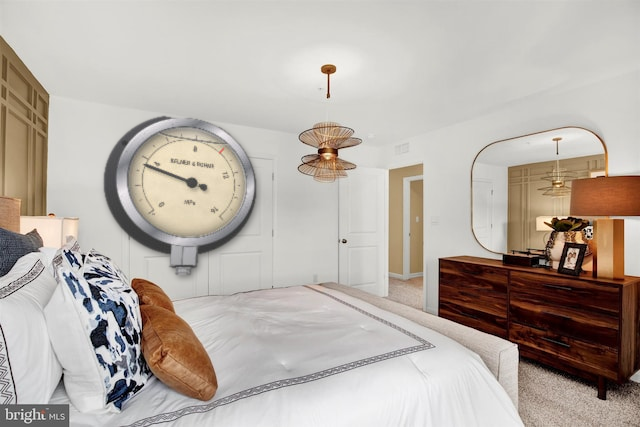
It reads 3.5 MPa
